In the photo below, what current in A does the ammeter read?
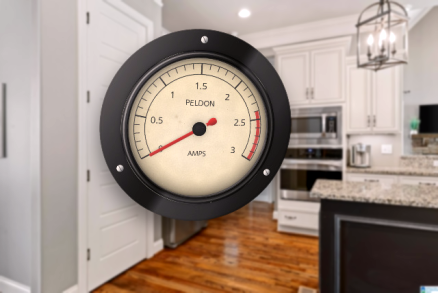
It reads 0 A
